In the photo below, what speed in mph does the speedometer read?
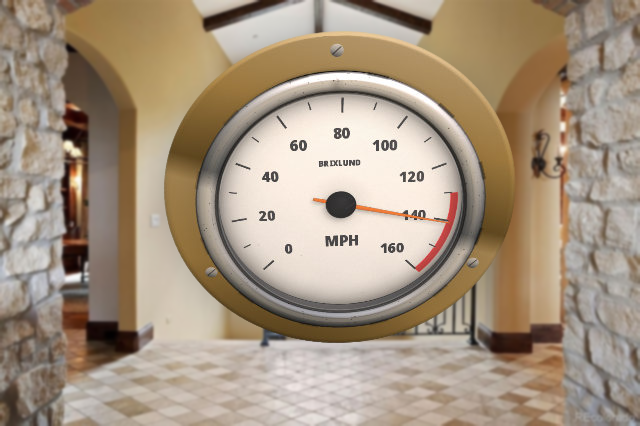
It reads 140 mph
